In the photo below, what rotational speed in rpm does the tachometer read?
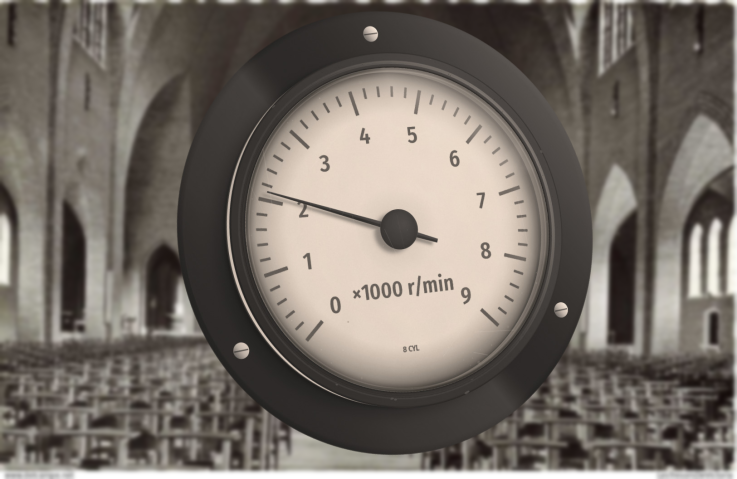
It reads 2100 rpm
